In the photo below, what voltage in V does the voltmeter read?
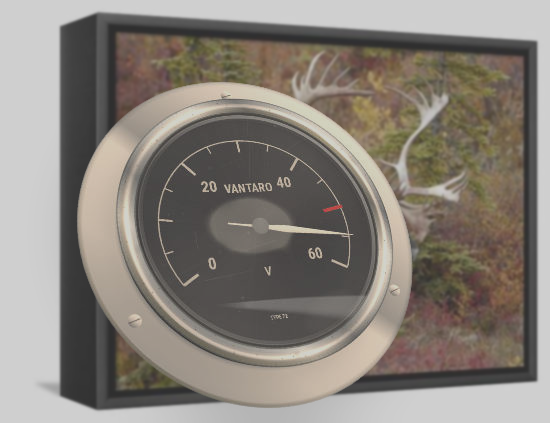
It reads 55 V
